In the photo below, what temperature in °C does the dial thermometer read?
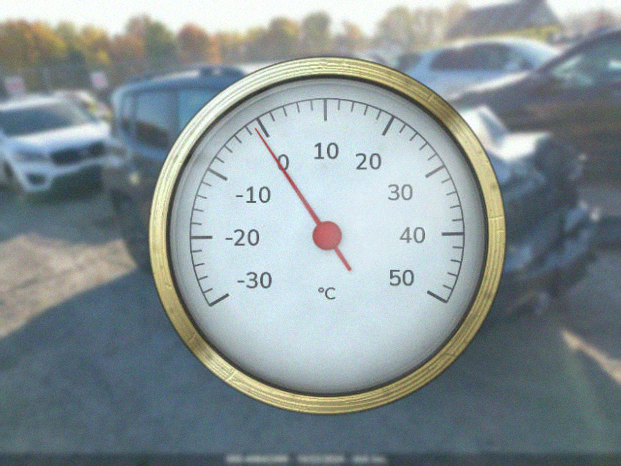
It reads -1 °C
